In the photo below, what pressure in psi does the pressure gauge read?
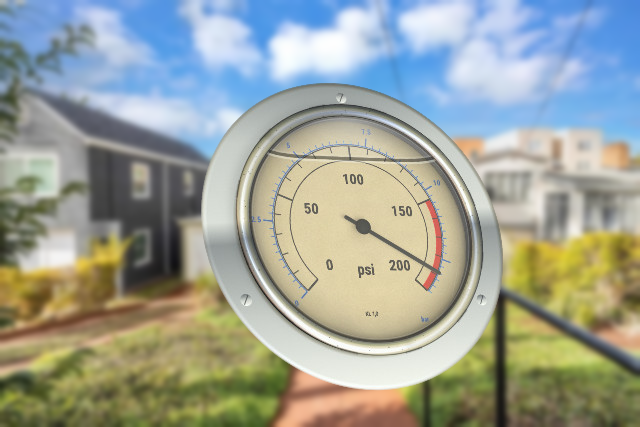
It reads 190 psi
